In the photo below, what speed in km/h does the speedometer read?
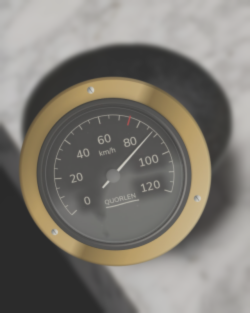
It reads 87.5 km/h
